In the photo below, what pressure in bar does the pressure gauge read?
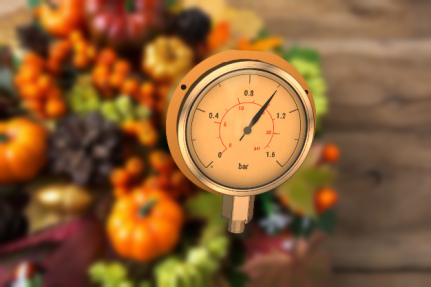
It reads 1 bar
